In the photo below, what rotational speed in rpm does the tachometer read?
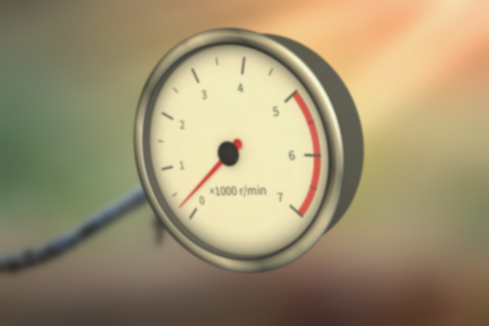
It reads 250 rpm
